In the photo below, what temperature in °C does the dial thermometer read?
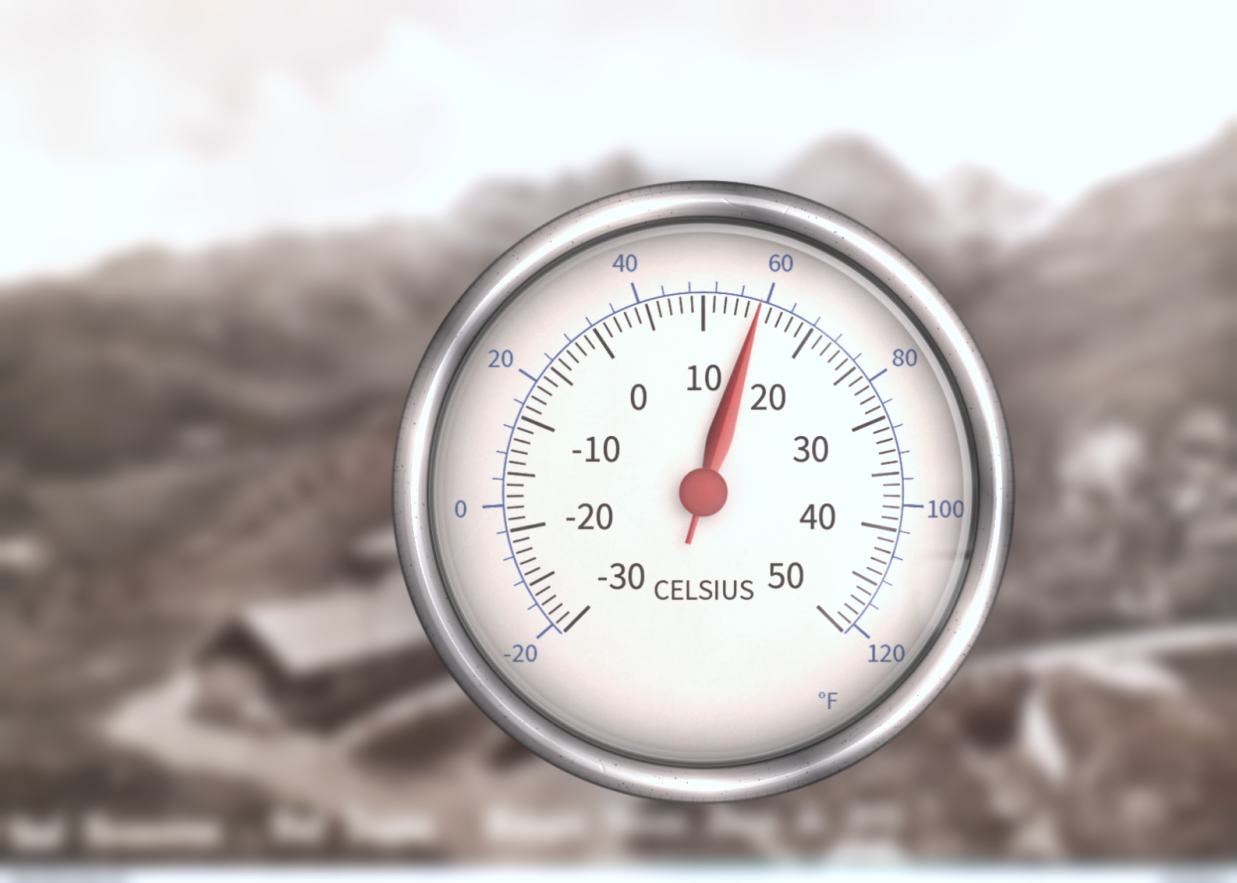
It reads 15 °C
